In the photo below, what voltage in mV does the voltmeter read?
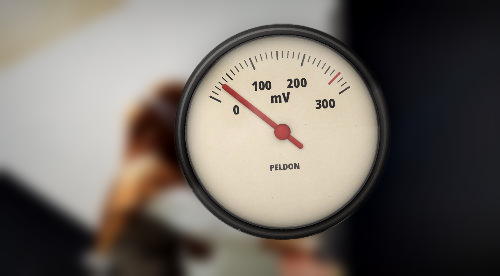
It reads 30 mV
